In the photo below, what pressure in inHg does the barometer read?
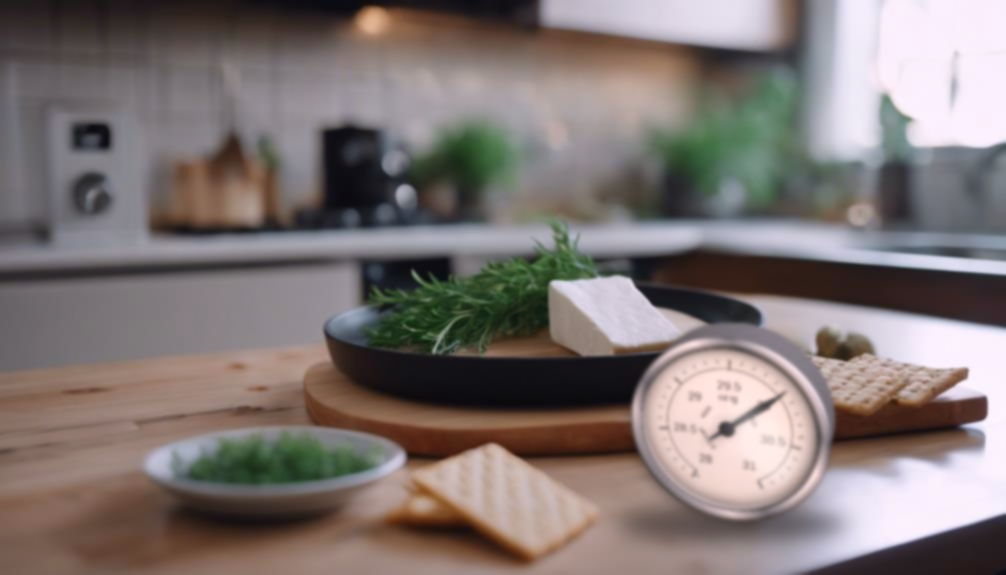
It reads 30 inHg
